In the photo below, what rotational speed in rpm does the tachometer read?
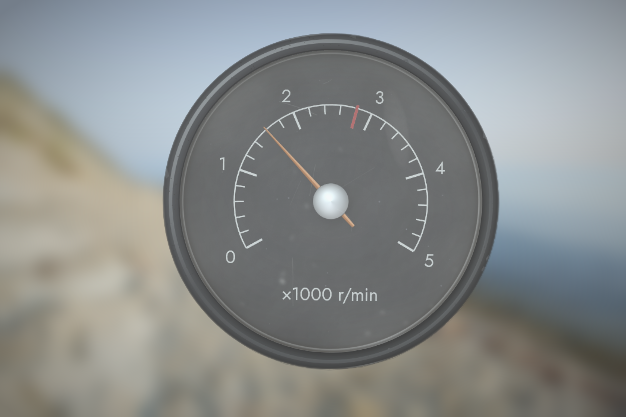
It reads 1600 rpm
